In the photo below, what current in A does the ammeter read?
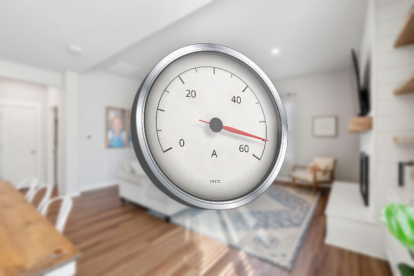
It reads 55 A
